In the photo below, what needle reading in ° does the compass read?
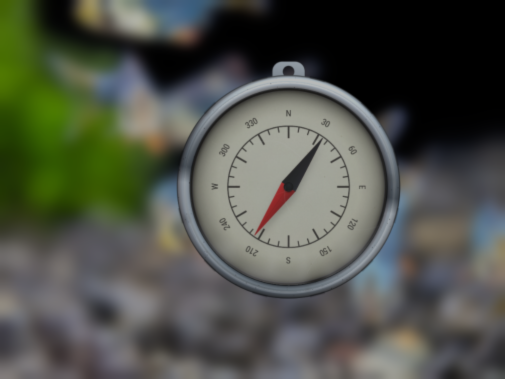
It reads 215 °
